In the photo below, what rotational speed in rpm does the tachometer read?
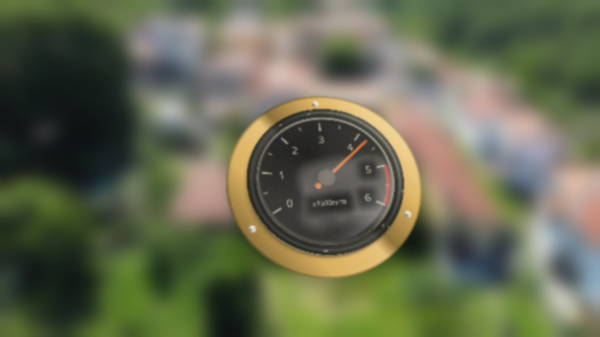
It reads 4250 rpm
